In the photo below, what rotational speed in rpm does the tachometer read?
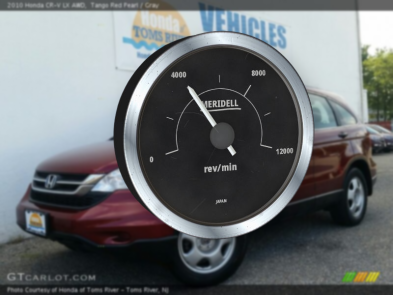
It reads 4000 rpm
